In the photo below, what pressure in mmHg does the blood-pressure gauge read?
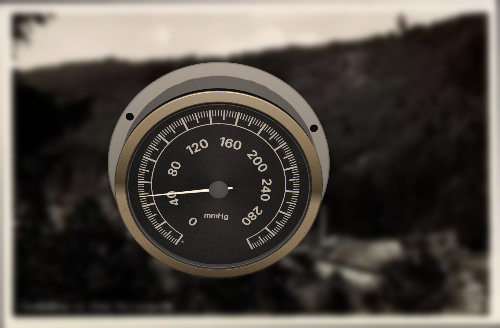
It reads 50 mmHg
